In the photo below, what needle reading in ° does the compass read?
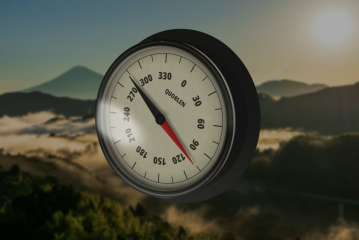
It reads 105 °
